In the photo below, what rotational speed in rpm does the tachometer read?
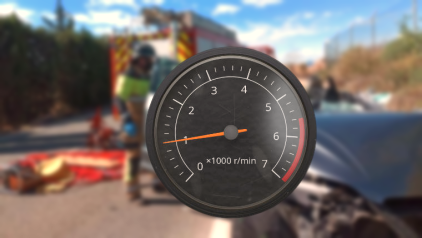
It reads 1000 rpm
